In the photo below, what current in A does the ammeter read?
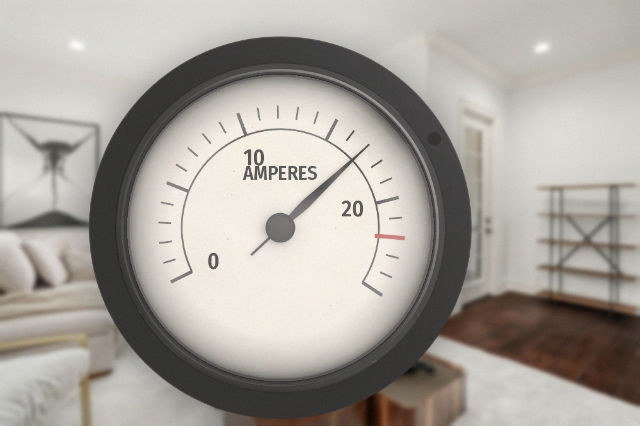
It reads 17 A
